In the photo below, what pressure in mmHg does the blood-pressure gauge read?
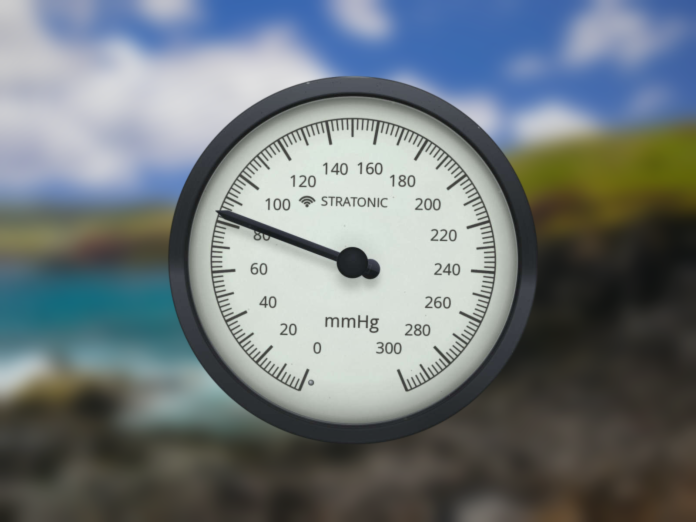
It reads 84 mmHg
